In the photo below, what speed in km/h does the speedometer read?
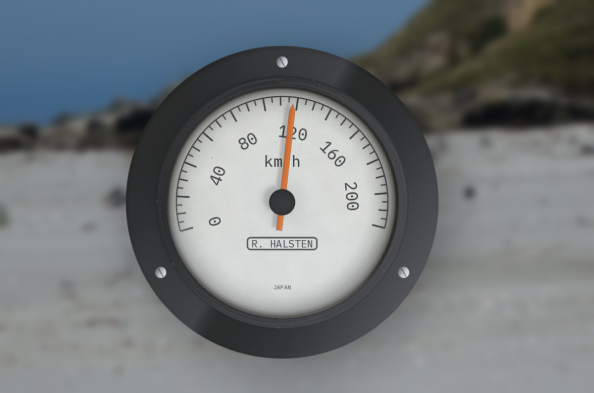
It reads 117.5 km/h
